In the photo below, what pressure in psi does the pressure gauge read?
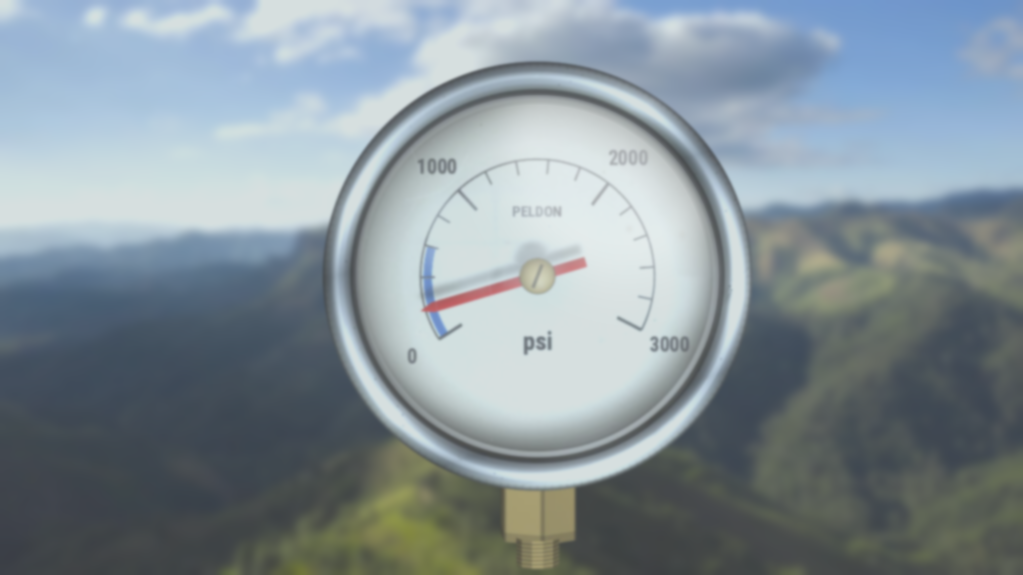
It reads 200 psi
